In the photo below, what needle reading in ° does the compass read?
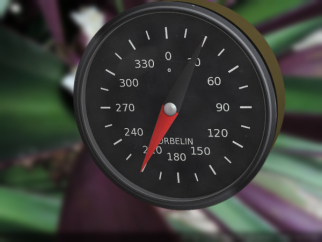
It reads 210 °
